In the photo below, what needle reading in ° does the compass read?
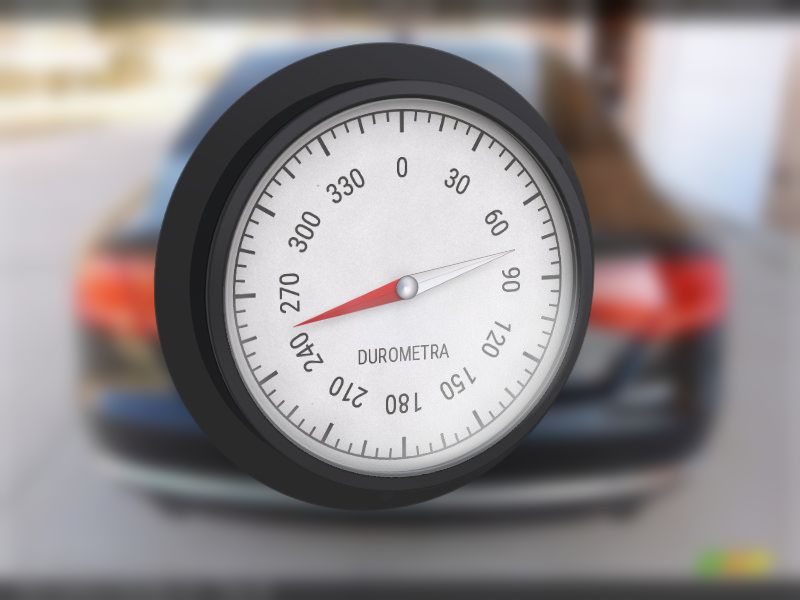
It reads 255 °
